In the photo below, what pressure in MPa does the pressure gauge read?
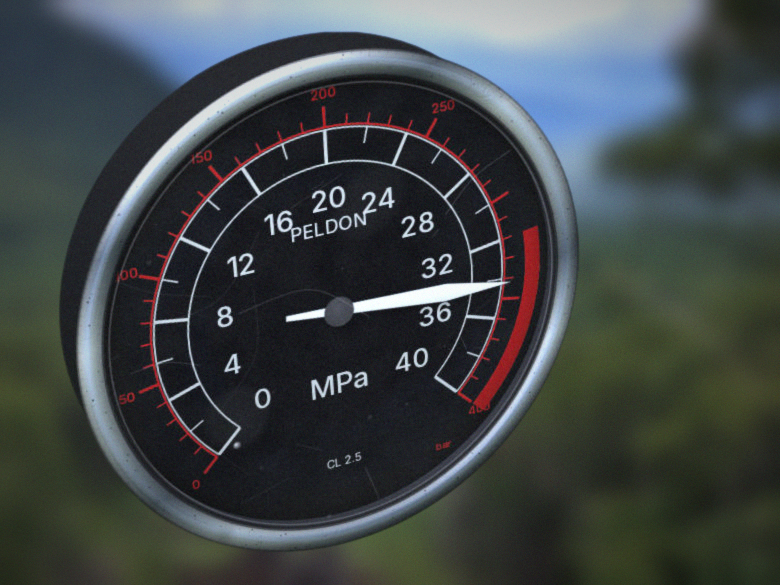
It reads 34 MPa
